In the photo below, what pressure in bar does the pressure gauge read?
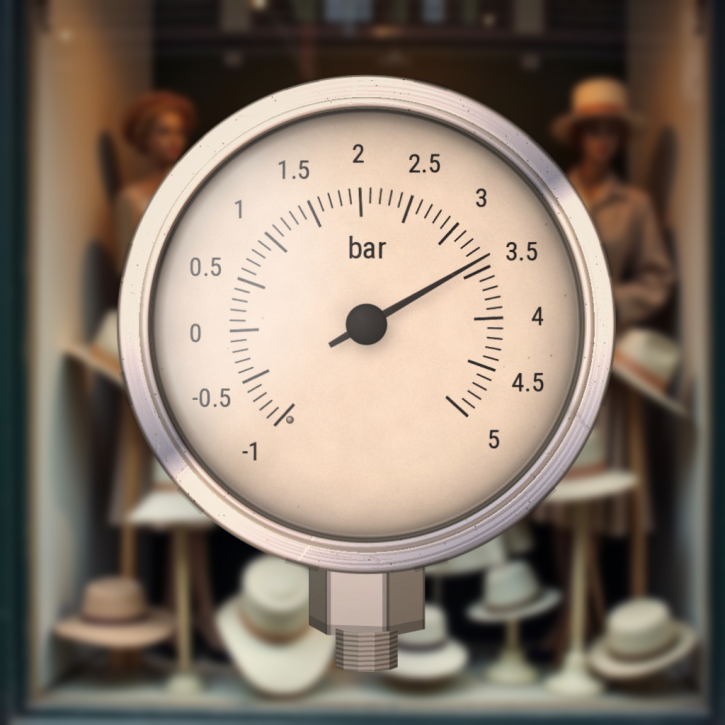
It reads 3.4 bar
